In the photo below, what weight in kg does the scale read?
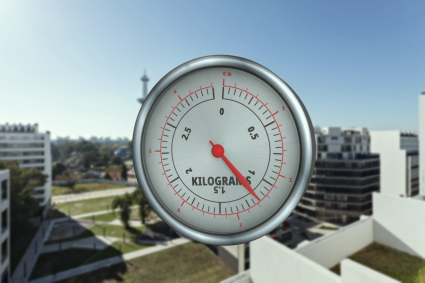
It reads 1.15 kg
